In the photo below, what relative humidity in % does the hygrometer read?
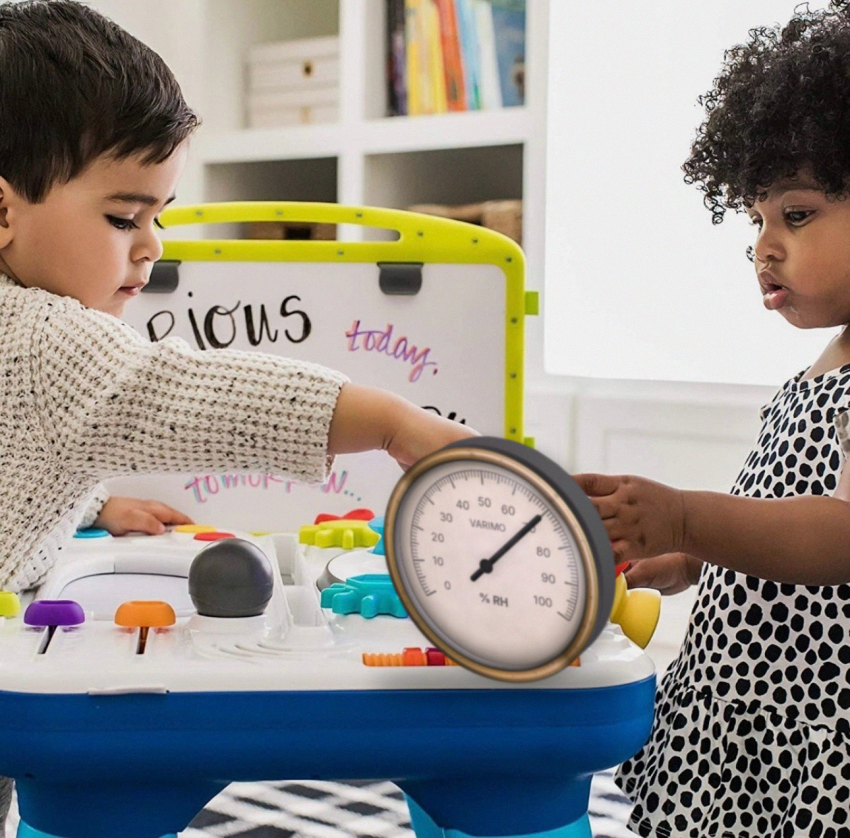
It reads 70 %
